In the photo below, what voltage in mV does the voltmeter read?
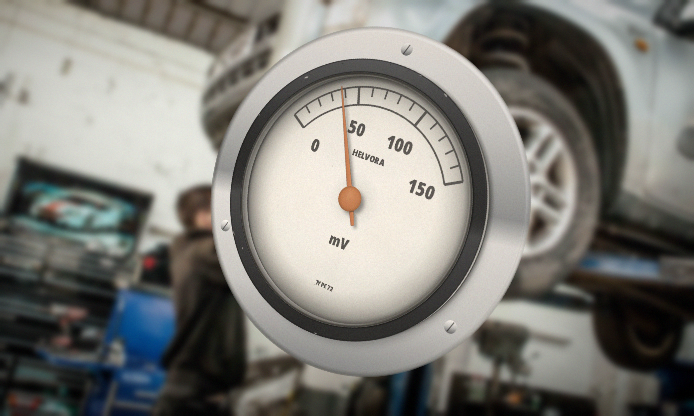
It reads 40 mV
